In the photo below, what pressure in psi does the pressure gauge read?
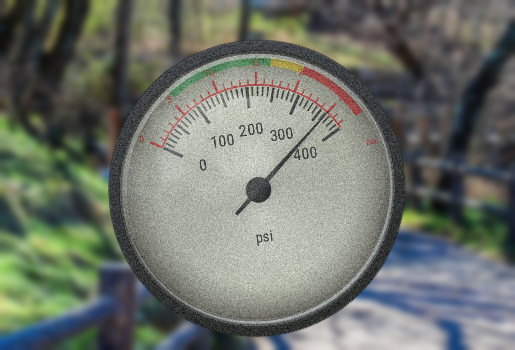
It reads 360 psi
